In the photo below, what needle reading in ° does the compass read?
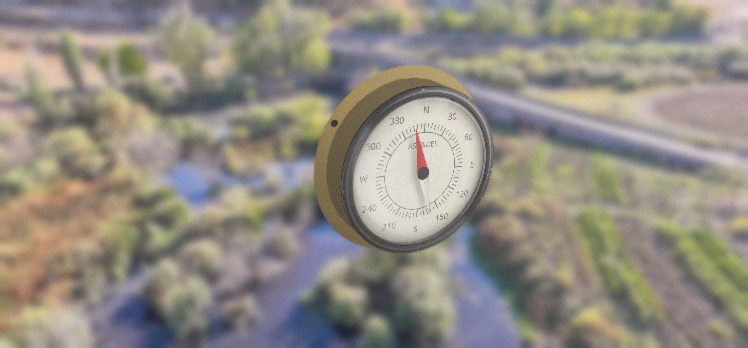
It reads 345 °
